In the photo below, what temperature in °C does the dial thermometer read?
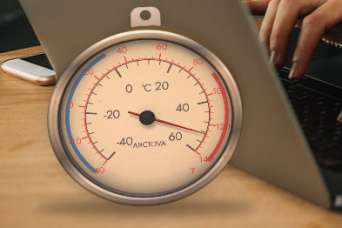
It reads 52 °C
